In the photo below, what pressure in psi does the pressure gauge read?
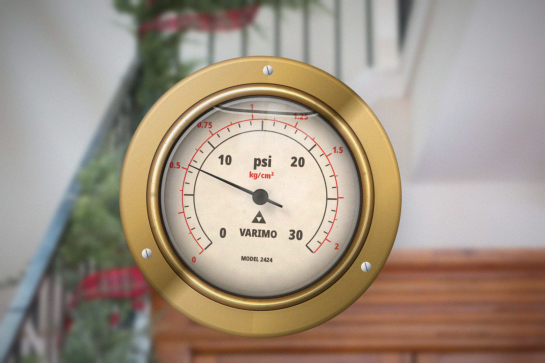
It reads 7.5 psi
